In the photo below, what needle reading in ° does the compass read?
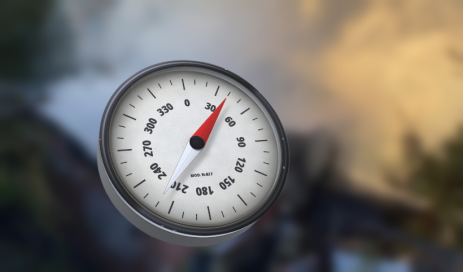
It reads 40 °
